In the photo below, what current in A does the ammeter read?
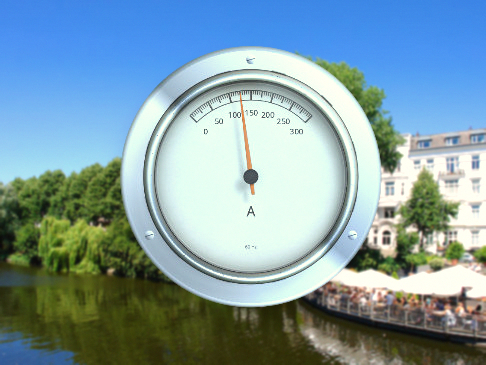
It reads 125 A
